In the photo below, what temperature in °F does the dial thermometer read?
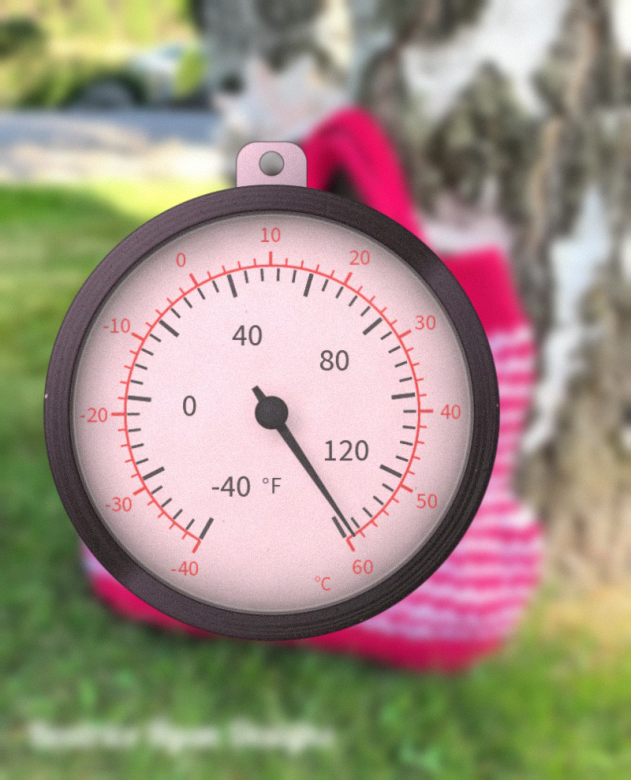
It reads 138 °F
